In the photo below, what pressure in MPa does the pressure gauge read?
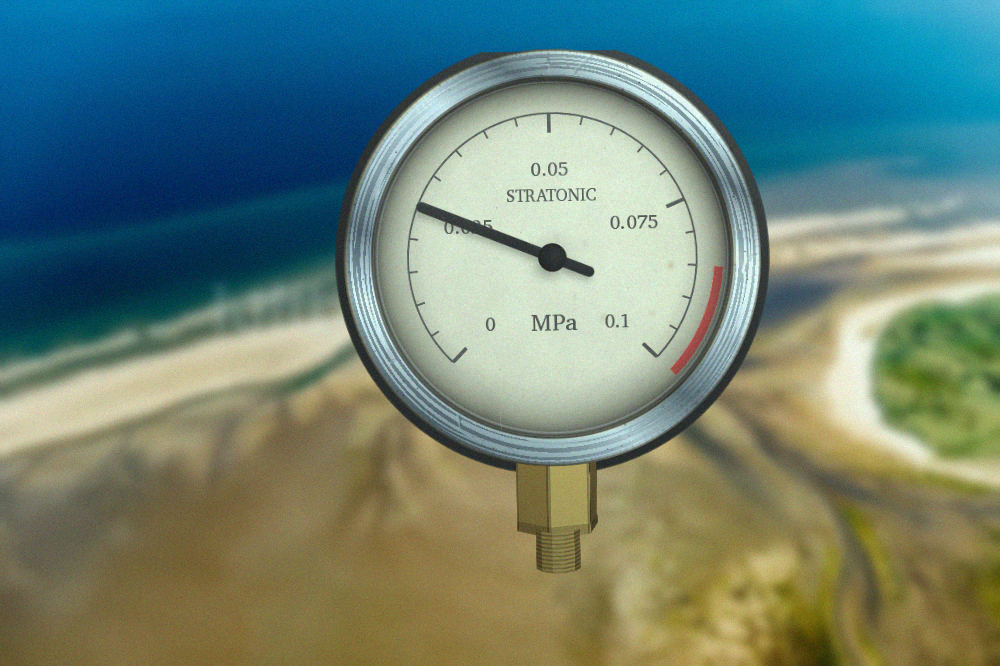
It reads 0.025 MPa
